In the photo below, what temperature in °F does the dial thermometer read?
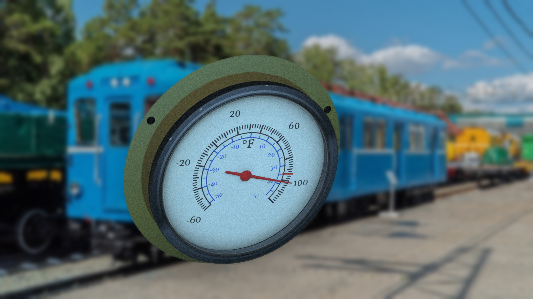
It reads 100 °F
